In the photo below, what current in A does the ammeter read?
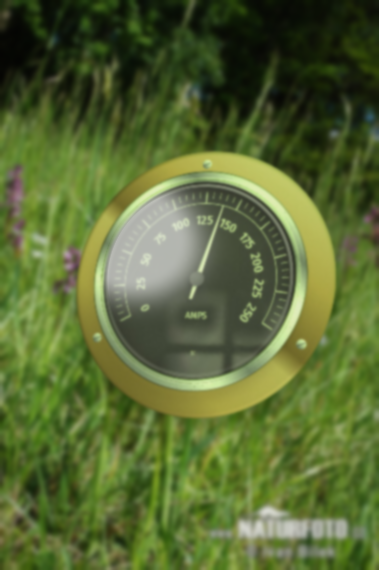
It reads 140 A
